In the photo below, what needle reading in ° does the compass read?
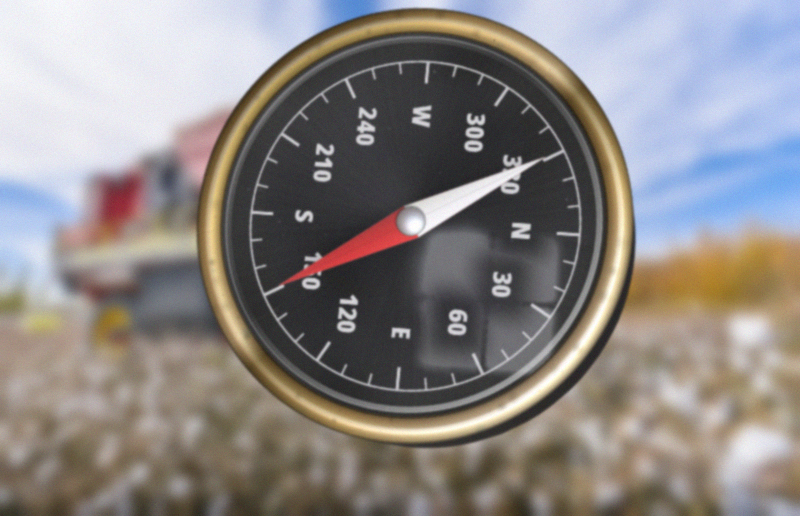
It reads 150 °
